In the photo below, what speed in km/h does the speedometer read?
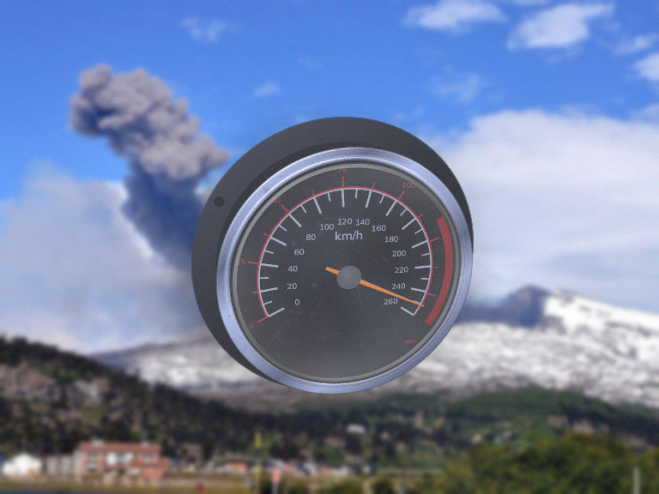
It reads 250 km/h
